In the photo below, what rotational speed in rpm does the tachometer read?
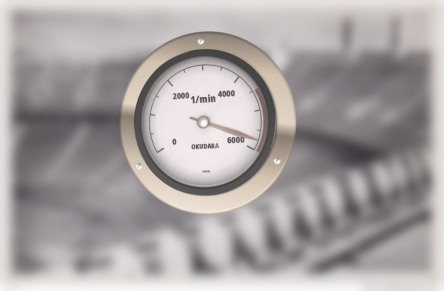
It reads 5750 rpm
